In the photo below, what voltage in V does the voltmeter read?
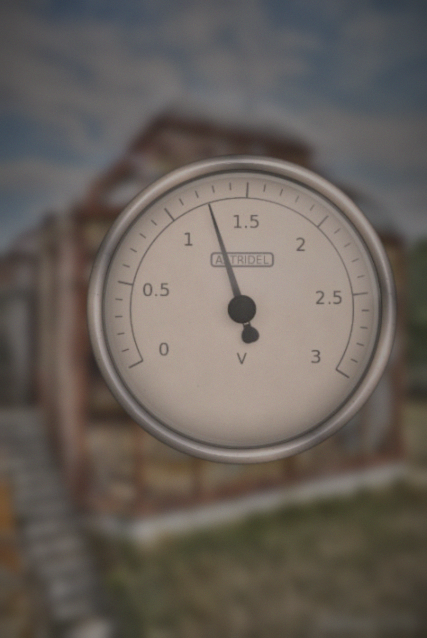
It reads 1.25 V
